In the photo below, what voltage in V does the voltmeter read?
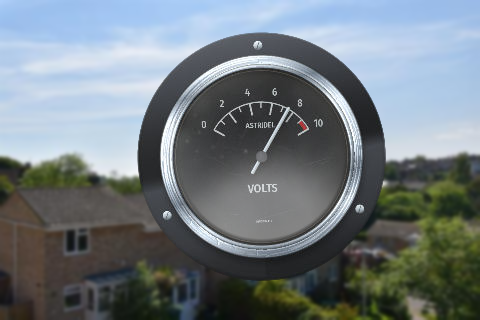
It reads 7.5 V
